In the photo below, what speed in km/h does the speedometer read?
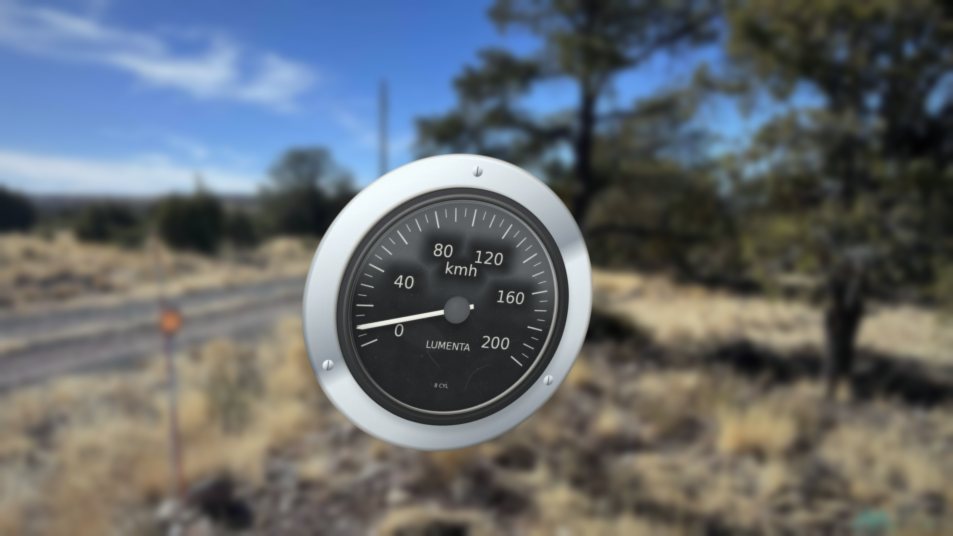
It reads 10 km/h
